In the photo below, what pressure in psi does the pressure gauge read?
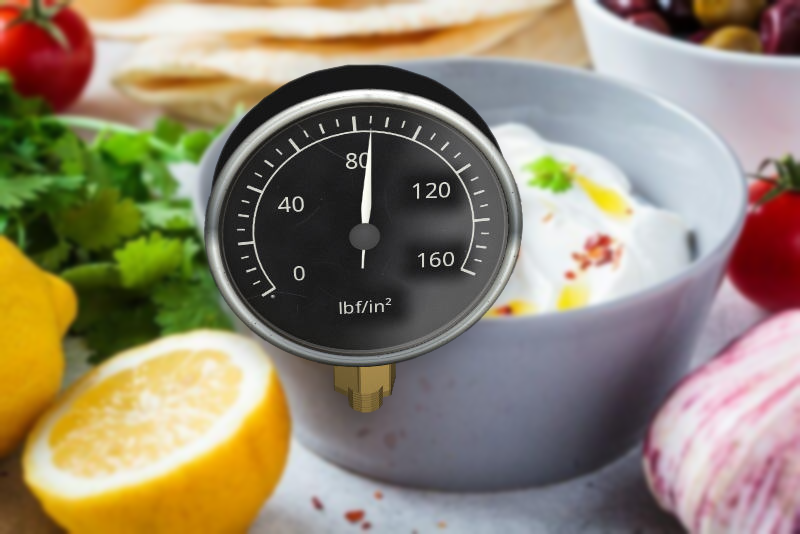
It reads 85 psi
